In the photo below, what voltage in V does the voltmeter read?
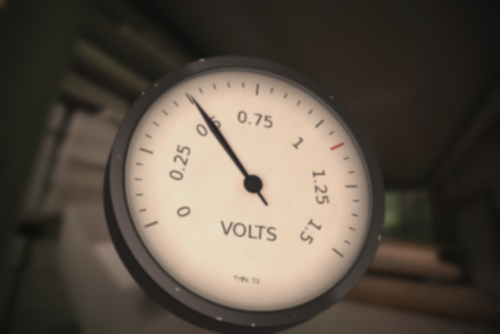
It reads 0.5 V
